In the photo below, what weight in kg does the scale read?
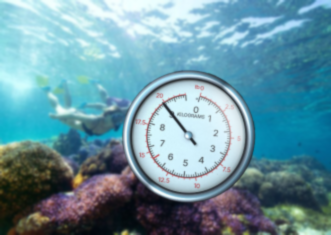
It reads 9 kg
